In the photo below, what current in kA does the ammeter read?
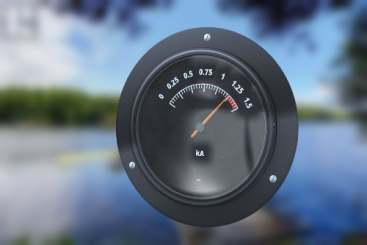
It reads 1.25 kA
